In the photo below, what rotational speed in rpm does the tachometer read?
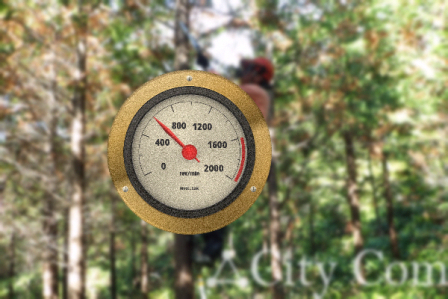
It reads 600 rpm
